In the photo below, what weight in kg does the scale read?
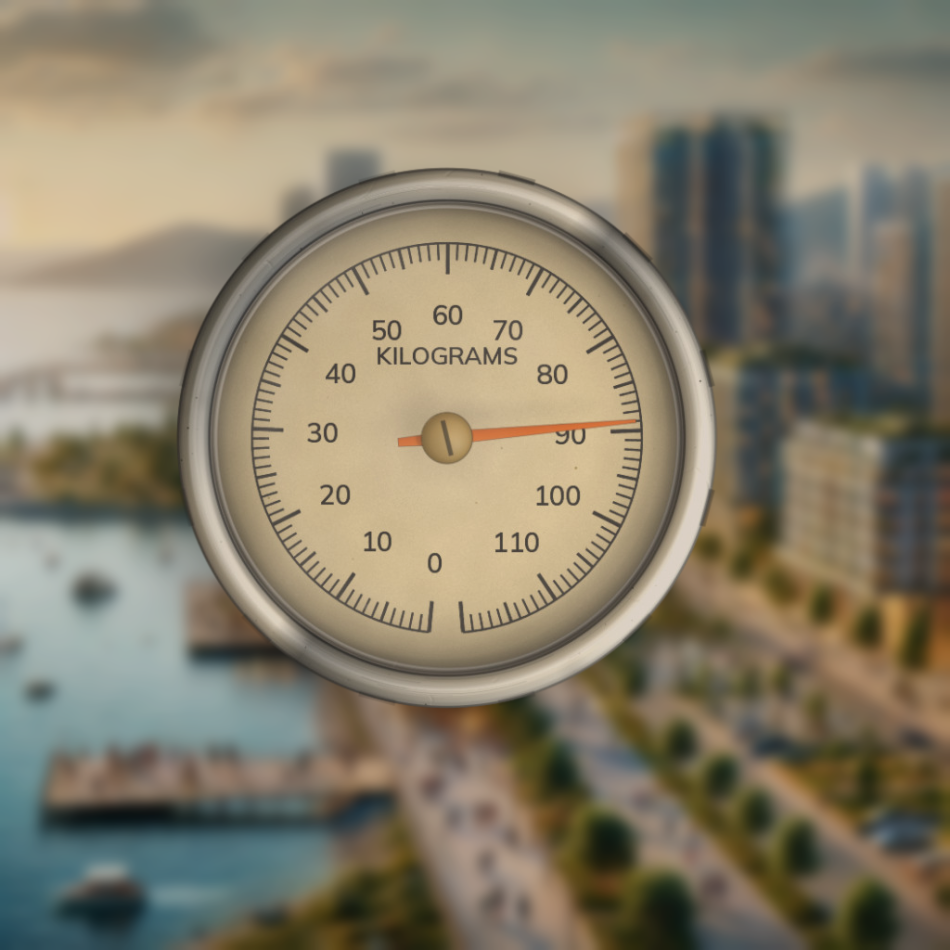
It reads 89 kg
